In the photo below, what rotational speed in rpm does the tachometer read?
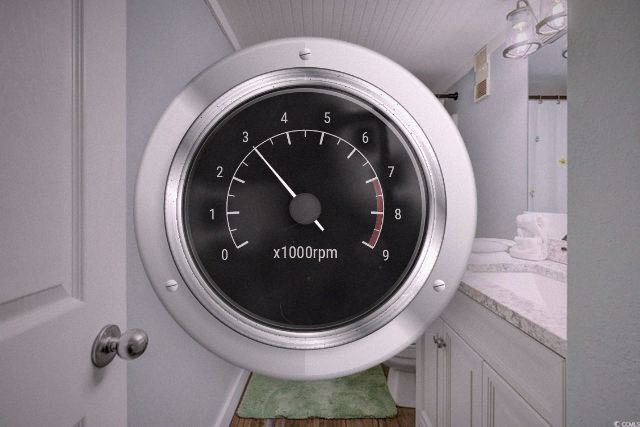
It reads 3000 rpm
